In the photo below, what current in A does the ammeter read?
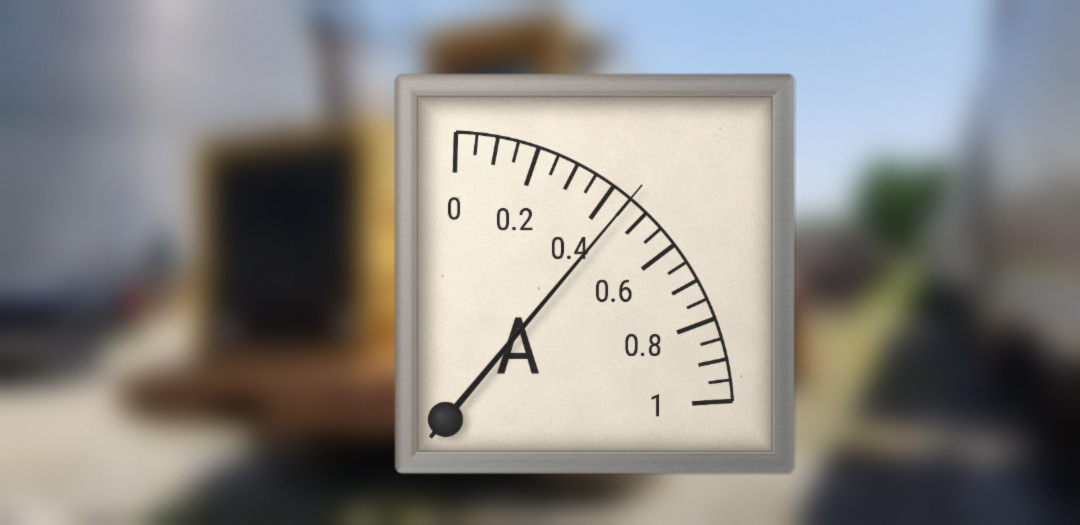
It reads 0.45 A
